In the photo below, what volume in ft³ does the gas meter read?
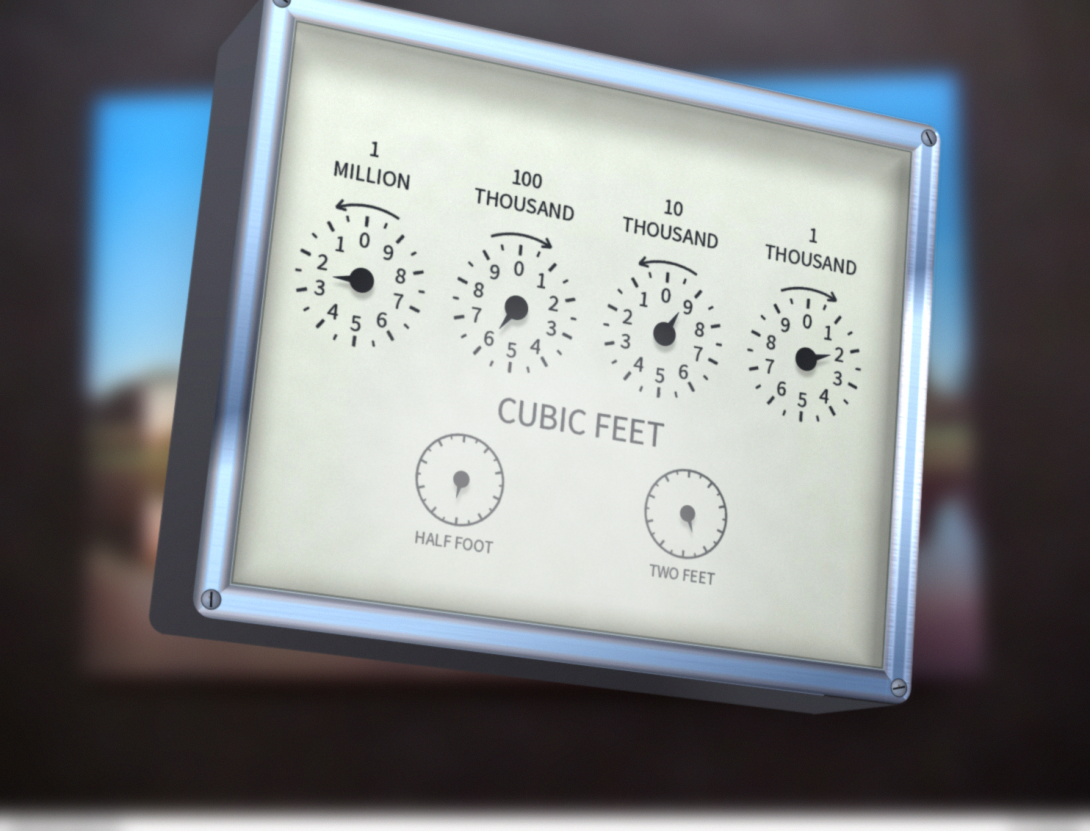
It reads 259200 ft³
